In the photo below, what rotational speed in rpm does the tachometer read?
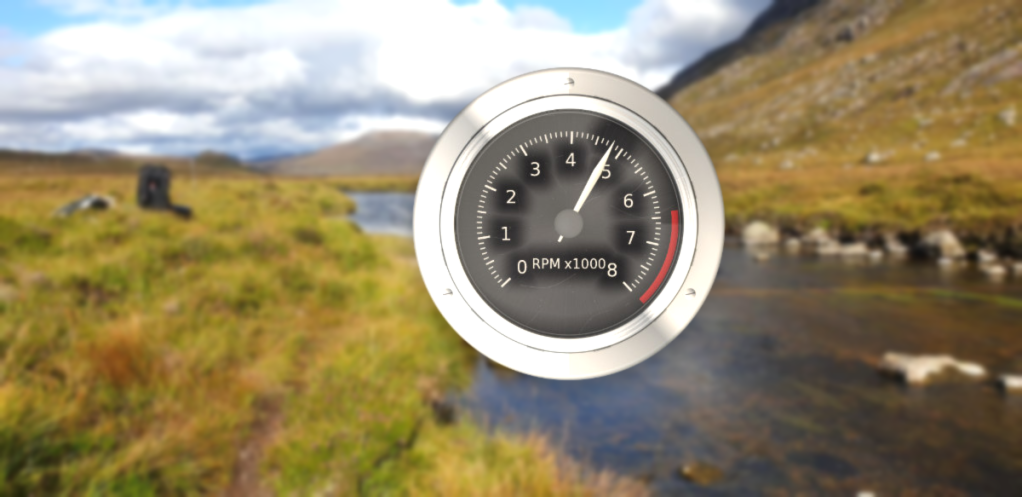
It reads 4800 rpm
